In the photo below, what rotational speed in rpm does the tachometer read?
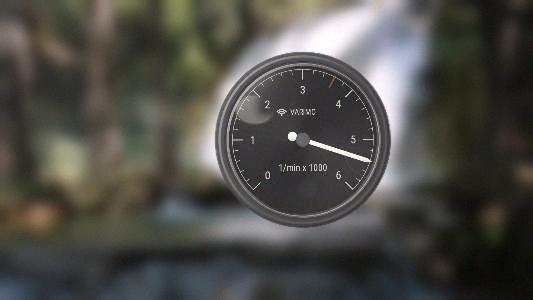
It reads 5400 rpm
